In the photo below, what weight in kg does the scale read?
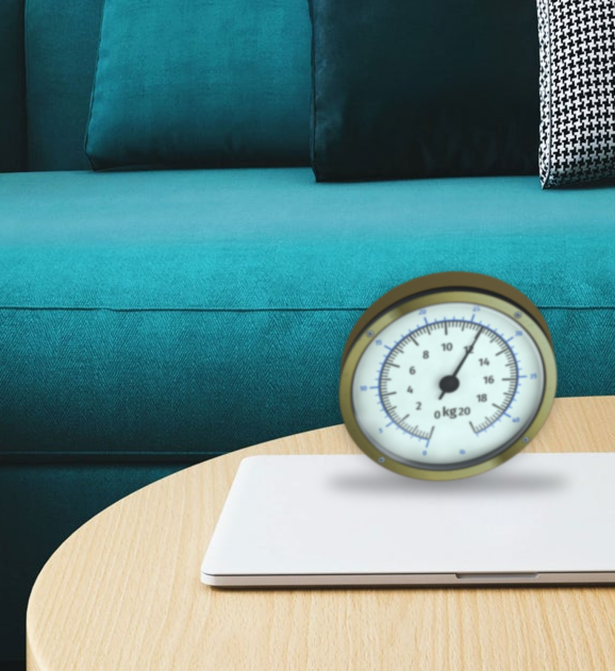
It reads 12 kg
